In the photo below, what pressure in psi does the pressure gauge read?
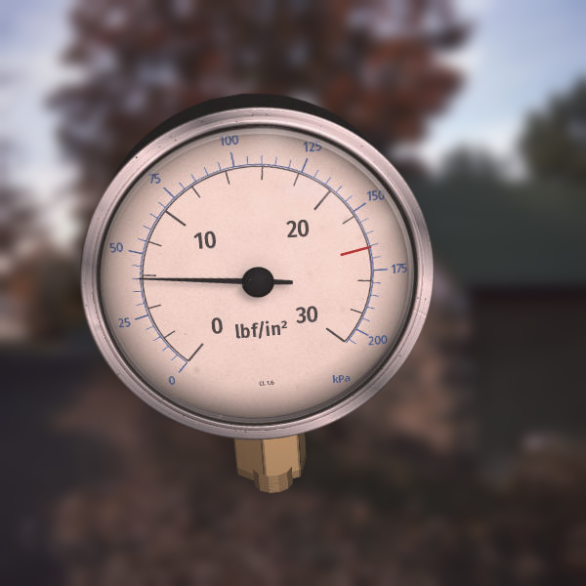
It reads 6 psi
